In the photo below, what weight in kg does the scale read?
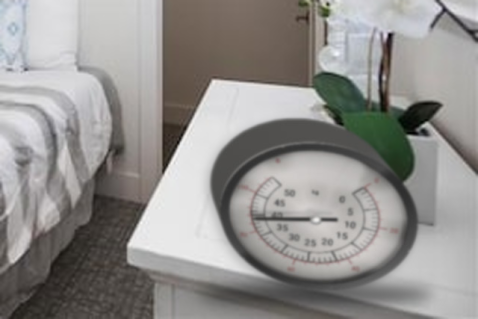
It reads 40 kg
